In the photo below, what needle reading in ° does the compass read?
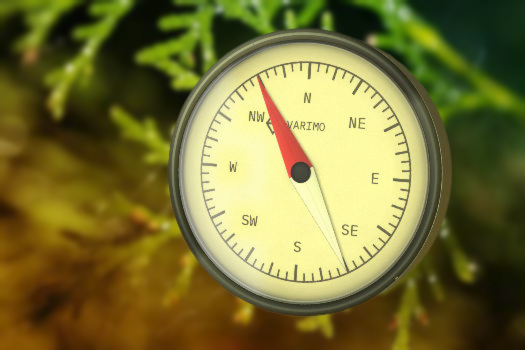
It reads 330 °
